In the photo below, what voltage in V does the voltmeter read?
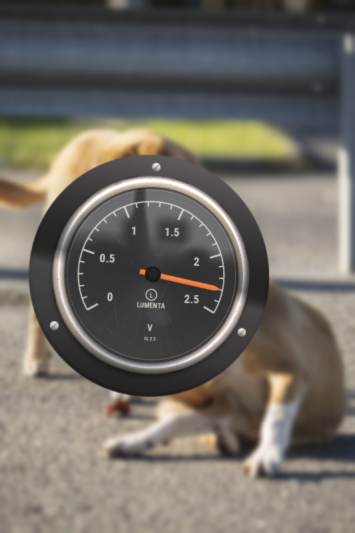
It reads 2.3 V
